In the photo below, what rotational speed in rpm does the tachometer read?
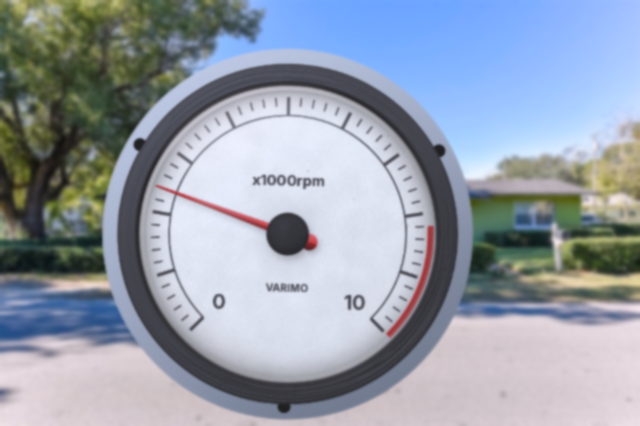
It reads 2400 rpm
